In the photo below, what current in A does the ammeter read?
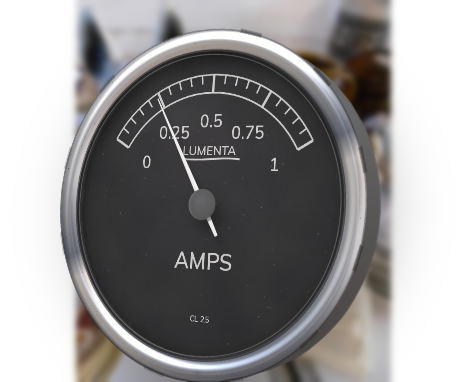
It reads 0.25 A
